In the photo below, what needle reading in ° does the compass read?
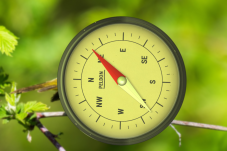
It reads 45 °
